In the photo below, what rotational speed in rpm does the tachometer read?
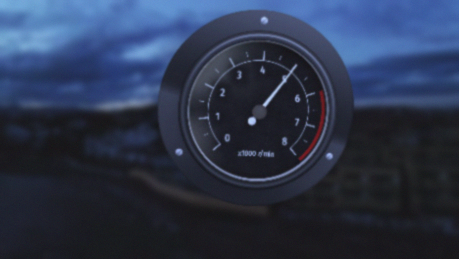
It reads 5000 rpm
